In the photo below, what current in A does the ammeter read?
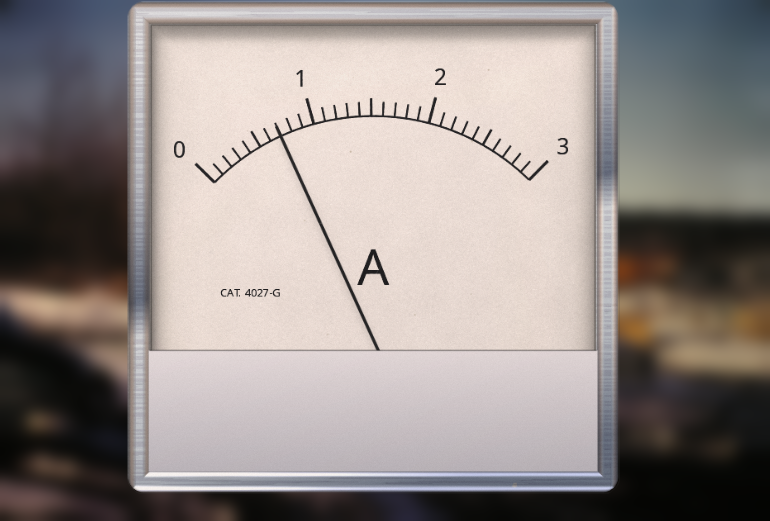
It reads 0.7 A
